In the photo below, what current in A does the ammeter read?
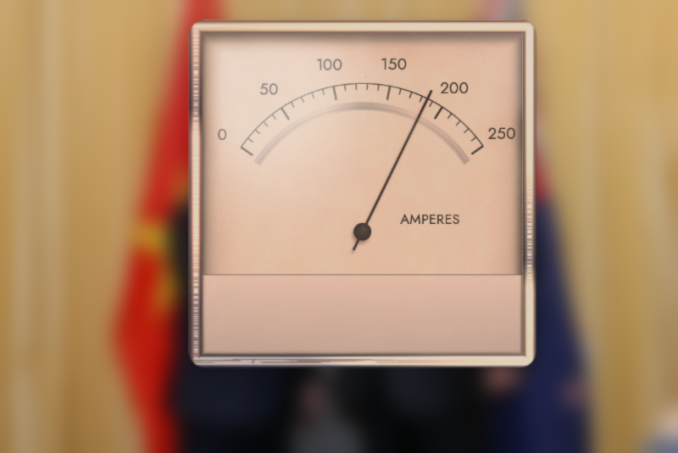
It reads 185 A
